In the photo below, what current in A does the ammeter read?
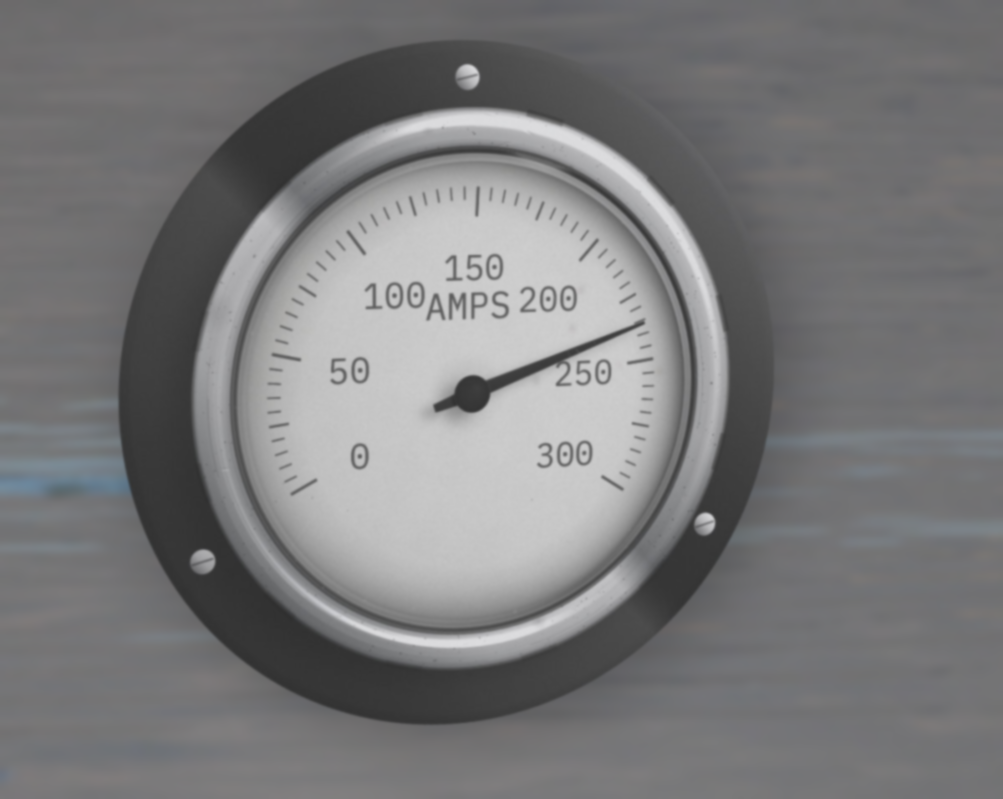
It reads 235 A
